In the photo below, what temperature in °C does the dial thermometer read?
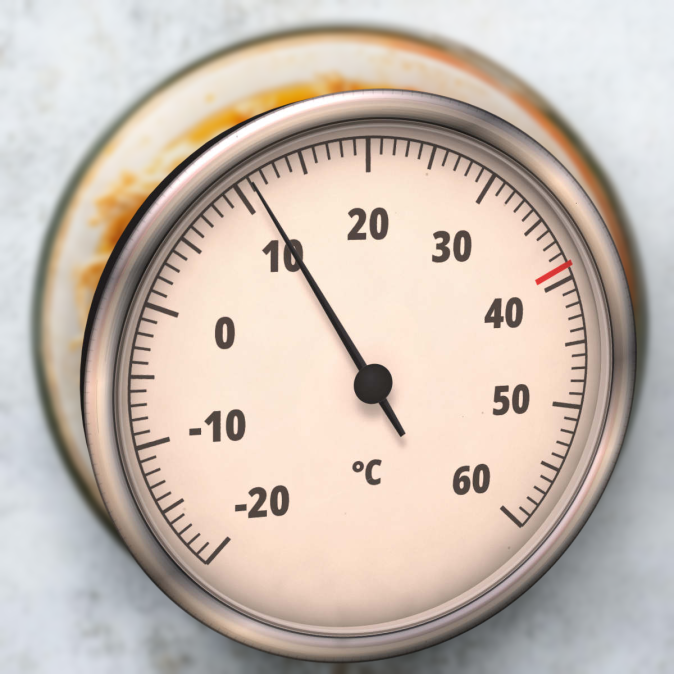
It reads 11 °C
